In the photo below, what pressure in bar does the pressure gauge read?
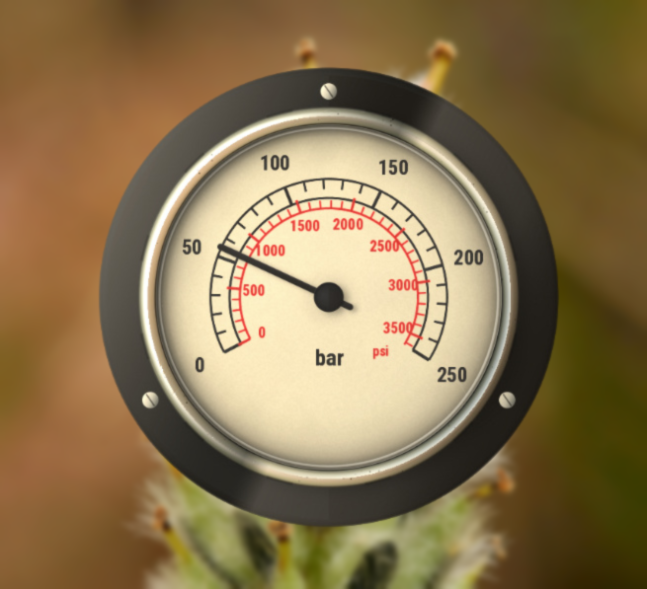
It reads 55 bar
